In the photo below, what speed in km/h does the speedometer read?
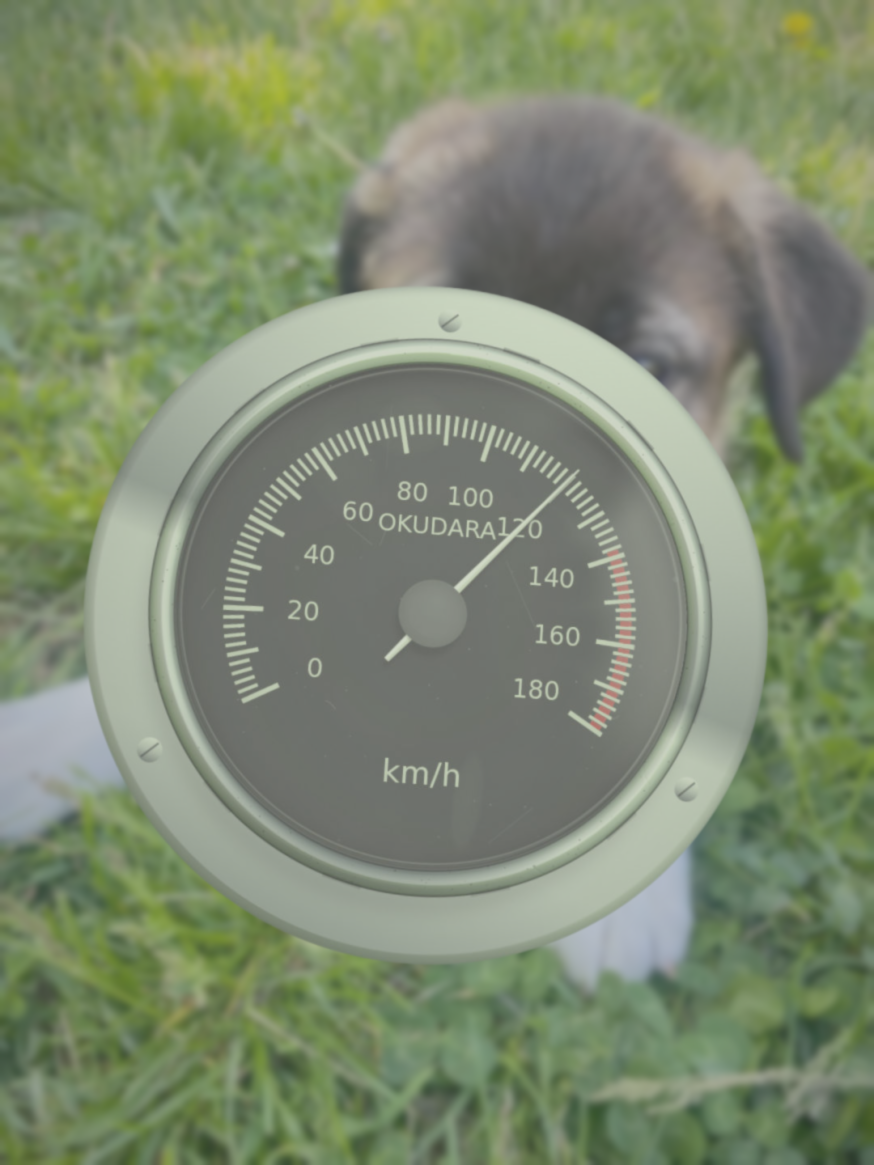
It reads 120 km/h
